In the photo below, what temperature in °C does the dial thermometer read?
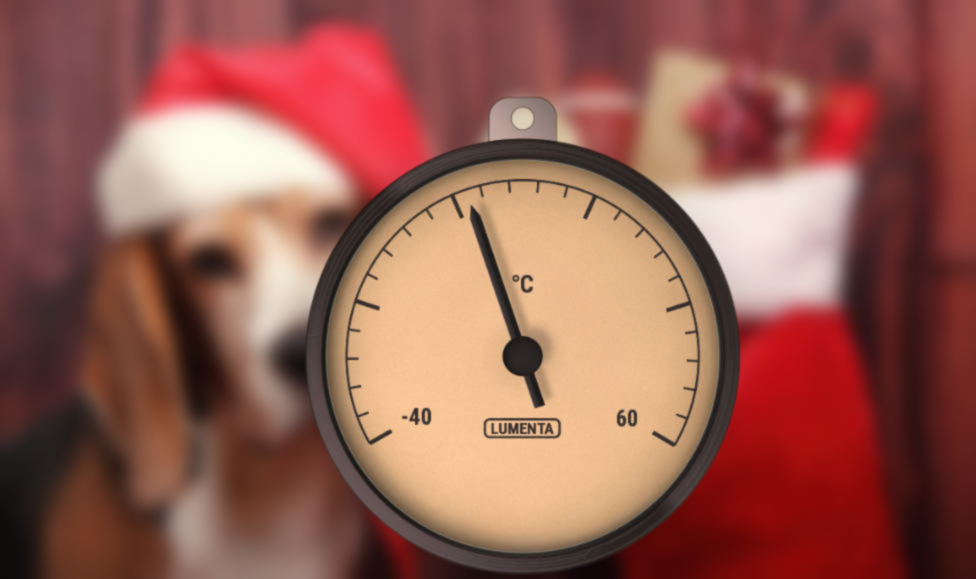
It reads 2 °C
